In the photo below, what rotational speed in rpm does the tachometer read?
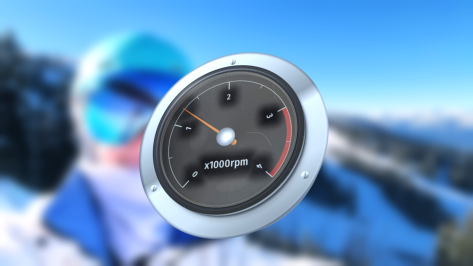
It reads 1250 rpm
